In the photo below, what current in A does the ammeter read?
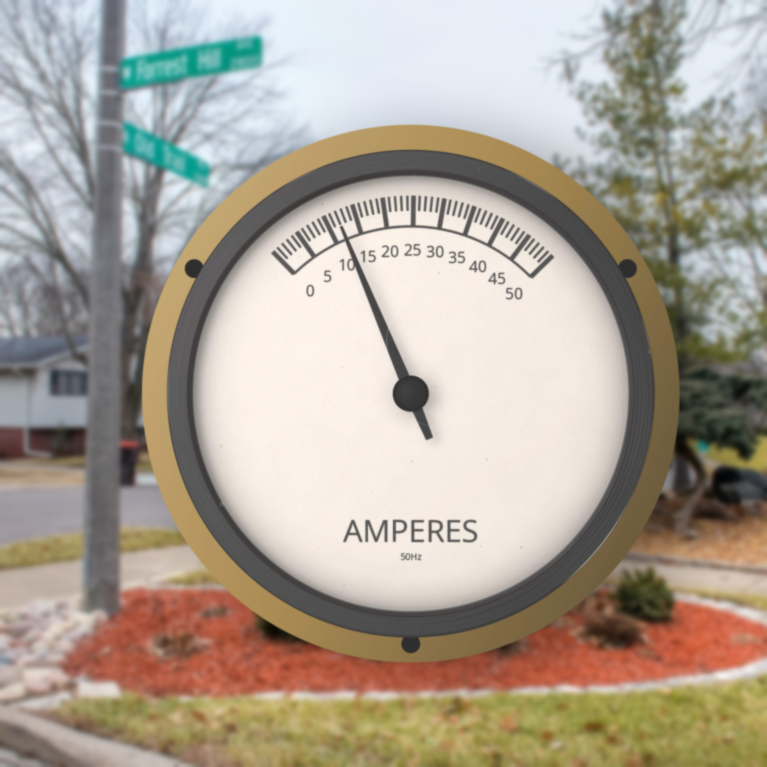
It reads 12 A
